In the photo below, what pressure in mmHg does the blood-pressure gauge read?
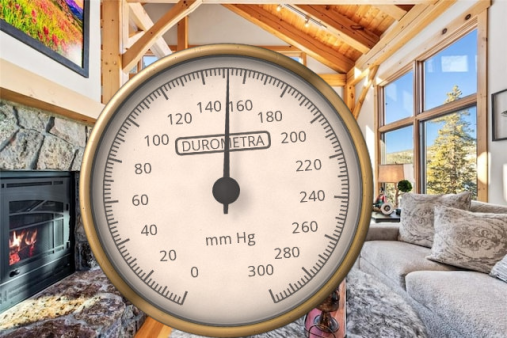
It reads 152 mmHg
